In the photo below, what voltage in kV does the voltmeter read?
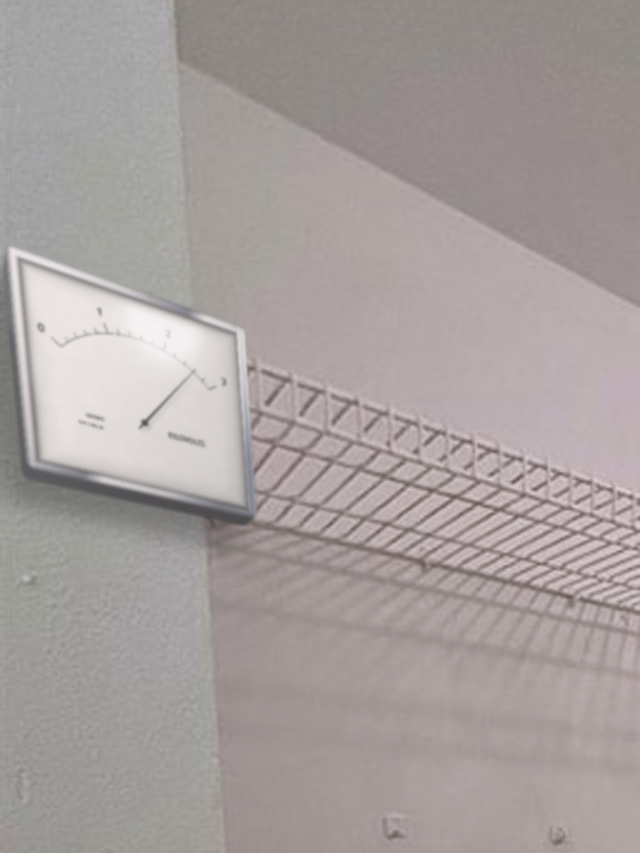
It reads 2.6 kV
